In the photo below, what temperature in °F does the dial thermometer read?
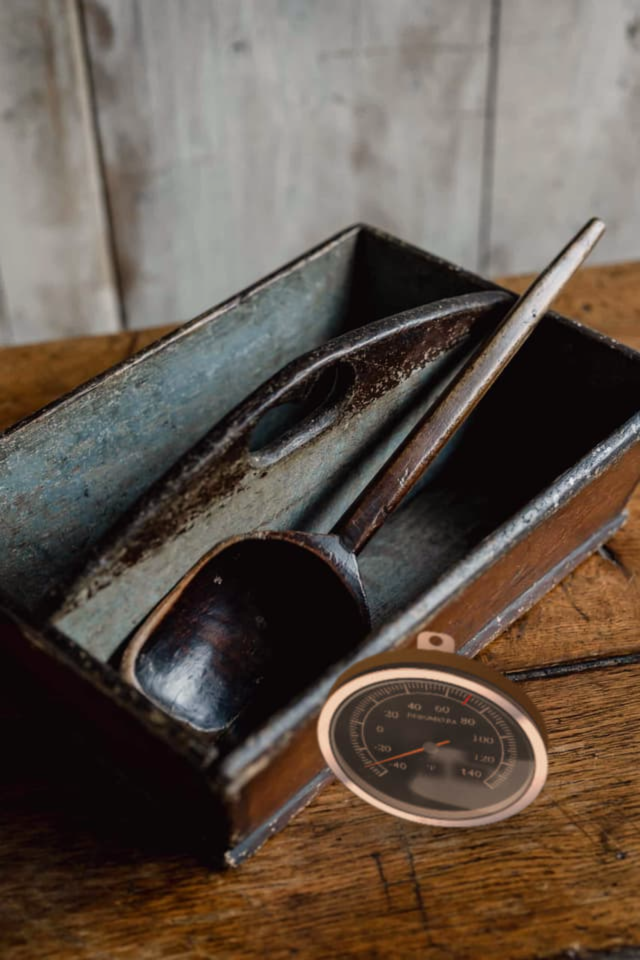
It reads -30 °F
